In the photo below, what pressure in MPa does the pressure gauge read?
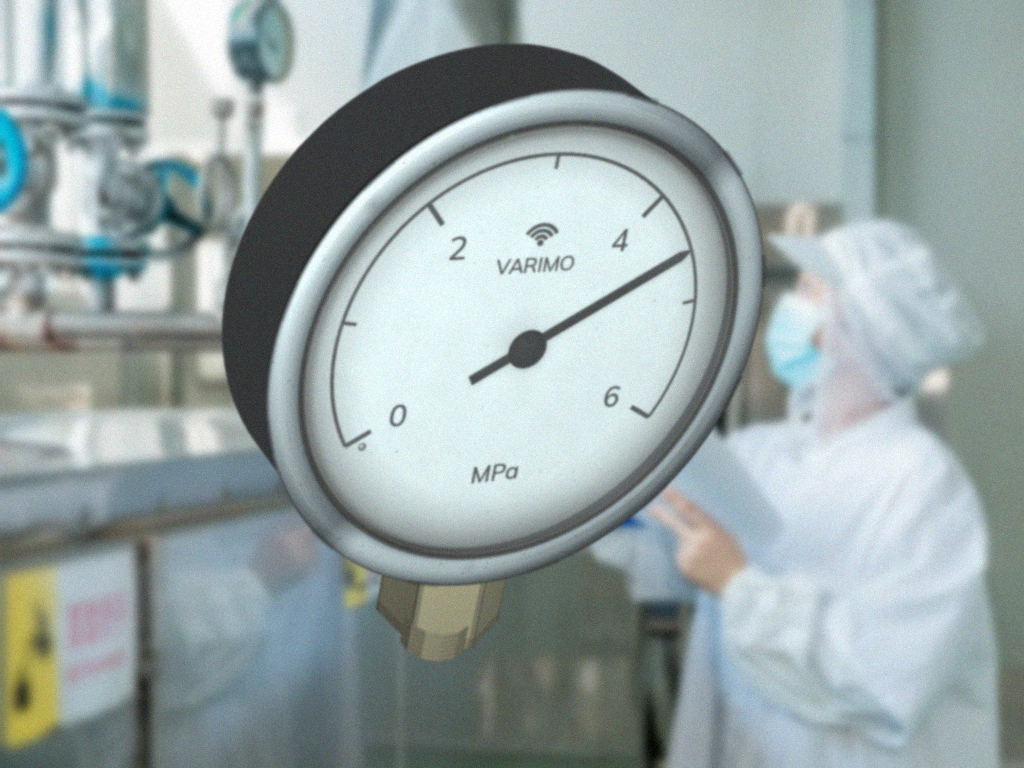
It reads 4.5 MPa
